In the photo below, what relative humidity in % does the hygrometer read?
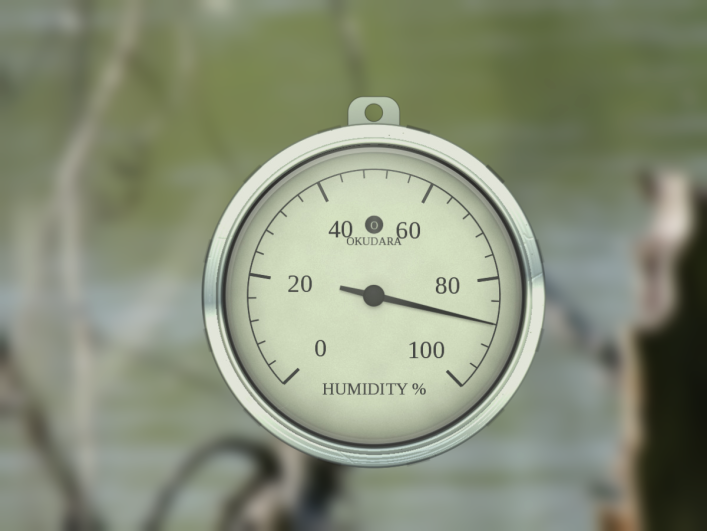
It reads 88 %
